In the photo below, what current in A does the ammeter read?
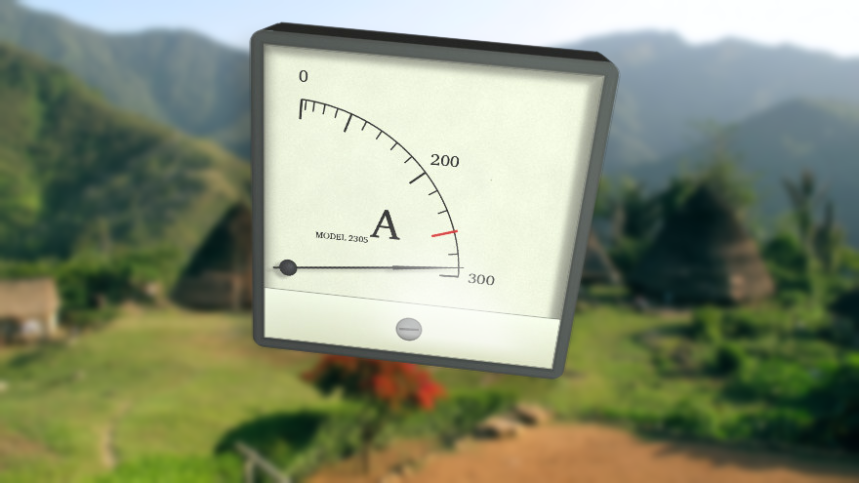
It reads 290 A
